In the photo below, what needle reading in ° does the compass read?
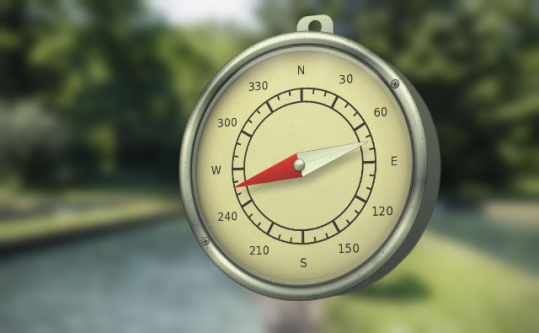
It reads 255 °
